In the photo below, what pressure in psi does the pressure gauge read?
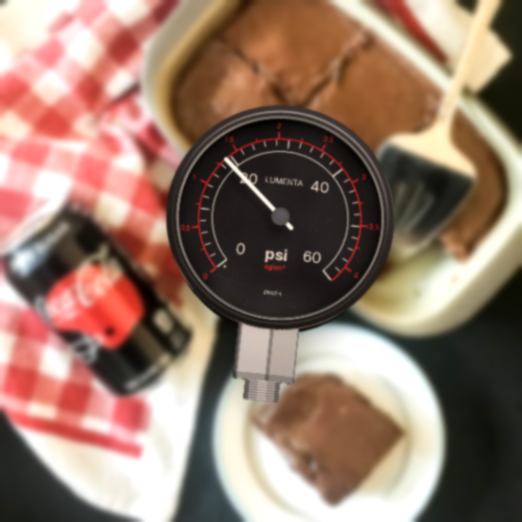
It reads 19 psi
